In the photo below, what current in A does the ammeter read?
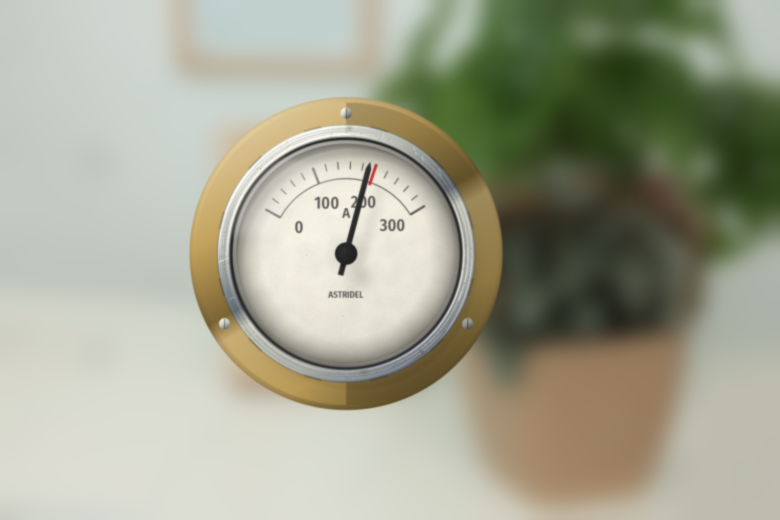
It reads 190 A
